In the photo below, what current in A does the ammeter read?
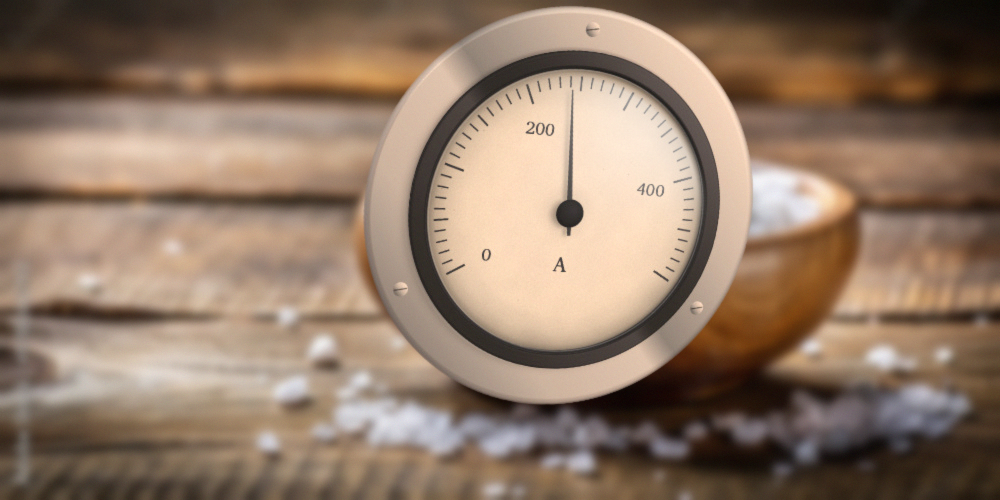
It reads 240 A
